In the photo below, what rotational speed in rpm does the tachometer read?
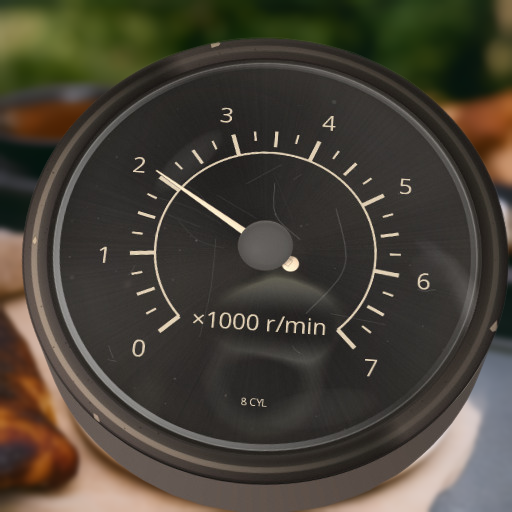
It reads 2000 rpm
